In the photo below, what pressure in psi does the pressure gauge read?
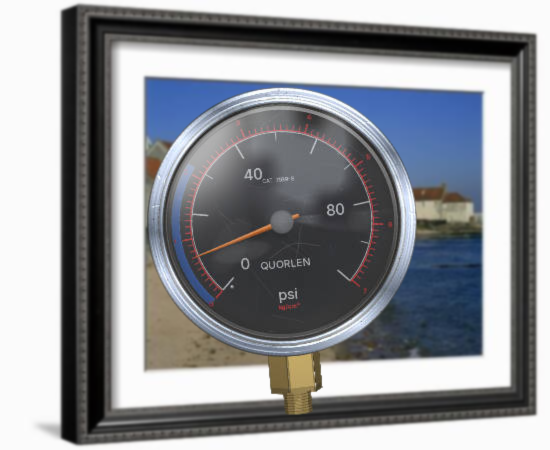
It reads 10 psi
